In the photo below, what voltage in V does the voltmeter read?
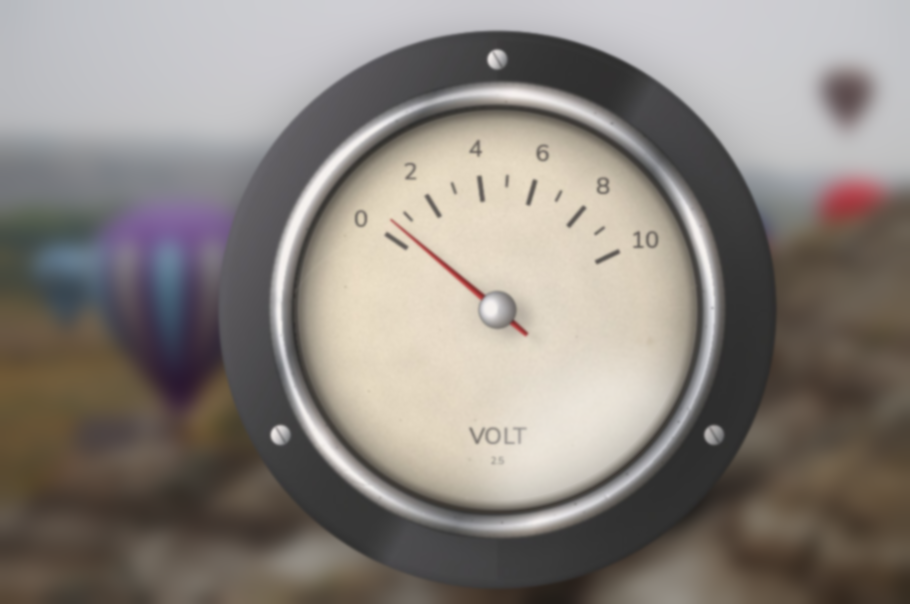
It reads 0.5 V
